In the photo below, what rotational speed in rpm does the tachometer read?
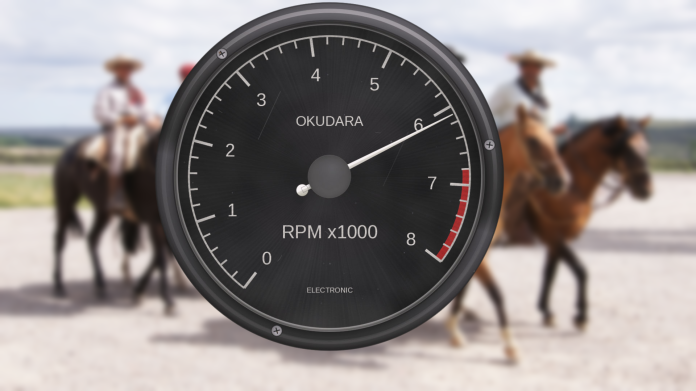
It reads 6100 rpm
